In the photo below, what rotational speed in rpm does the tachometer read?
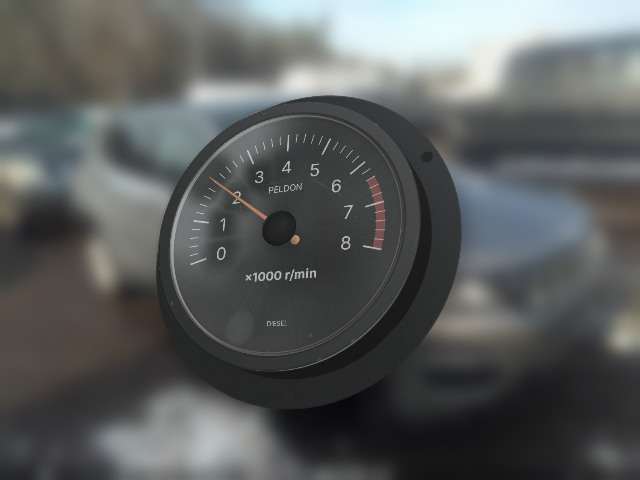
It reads 2000 rpm
